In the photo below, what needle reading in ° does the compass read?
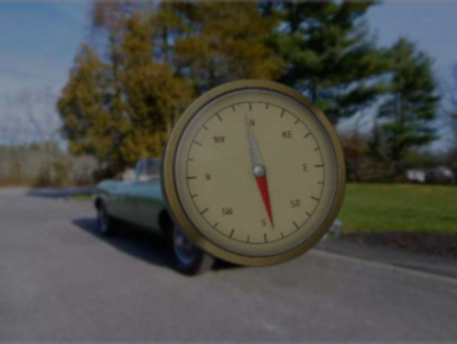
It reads 172.5 °
